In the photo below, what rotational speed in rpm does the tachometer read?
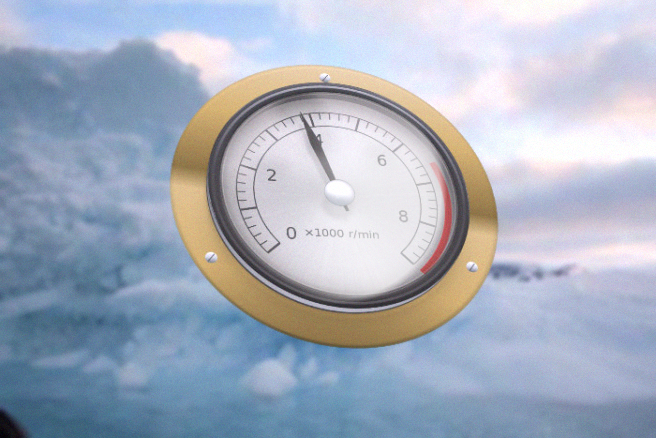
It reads 3800 rpm
